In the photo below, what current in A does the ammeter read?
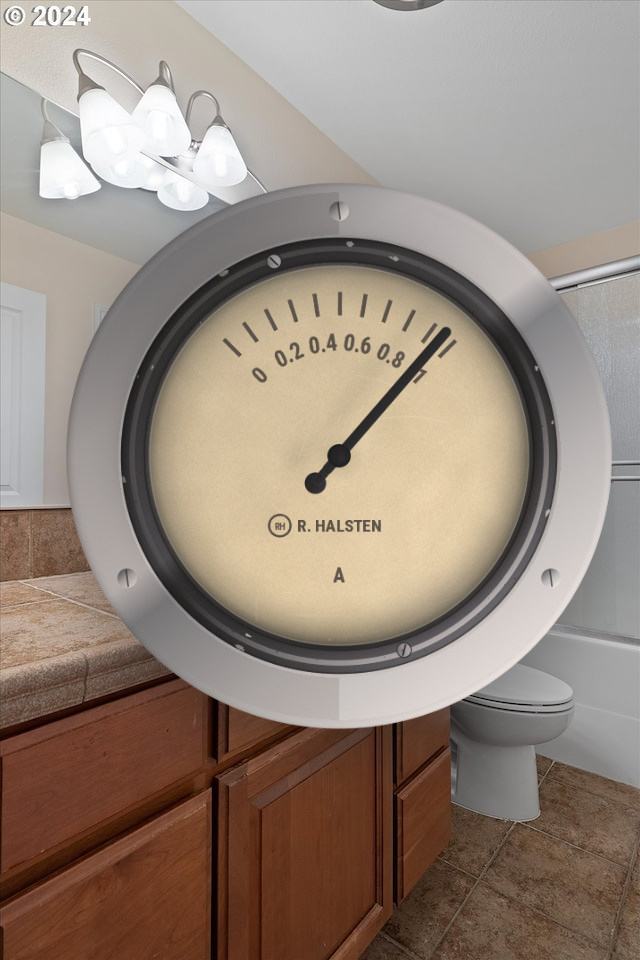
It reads 0.95 A
